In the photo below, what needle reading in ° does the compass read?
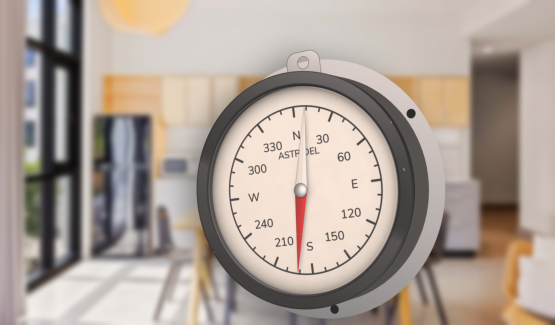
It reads 190 °
